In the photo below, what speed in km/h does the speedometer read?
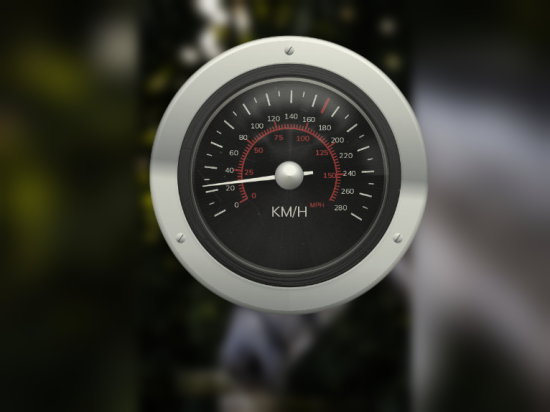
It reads 25 km/h
